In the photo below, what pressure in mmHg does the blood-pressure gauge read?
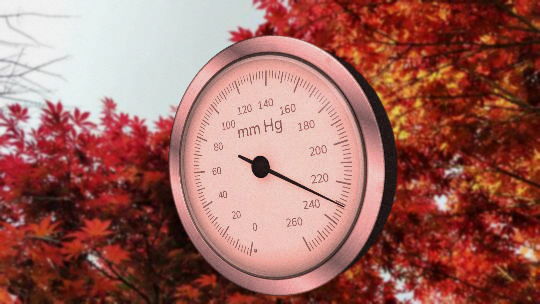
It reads 230 mmHg
